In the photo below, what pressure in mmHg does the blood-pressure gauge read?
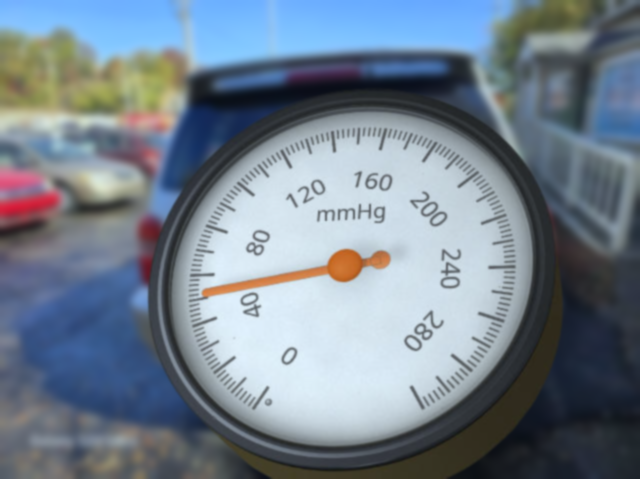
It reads 50 mmHg
